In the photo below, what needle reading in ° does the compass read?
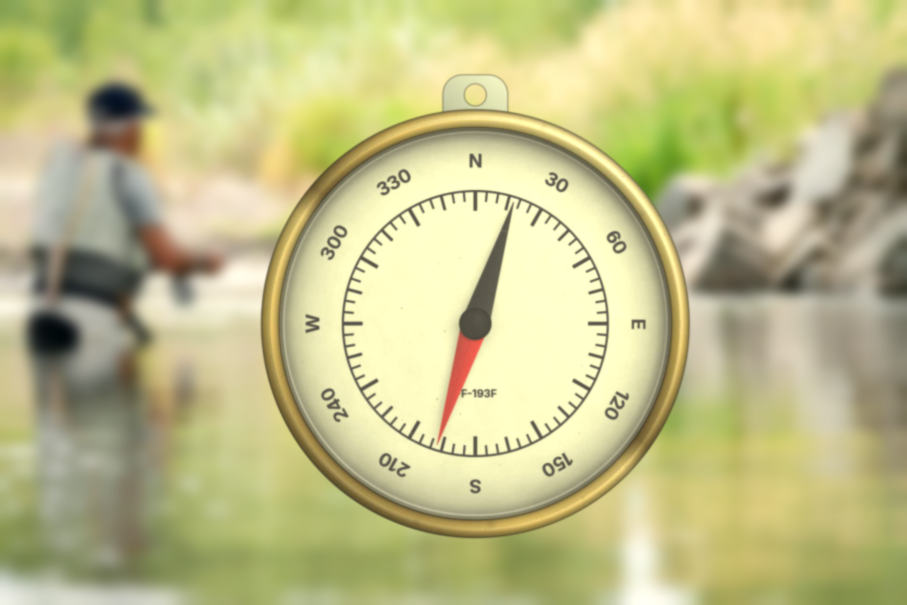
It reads 197.5 °
